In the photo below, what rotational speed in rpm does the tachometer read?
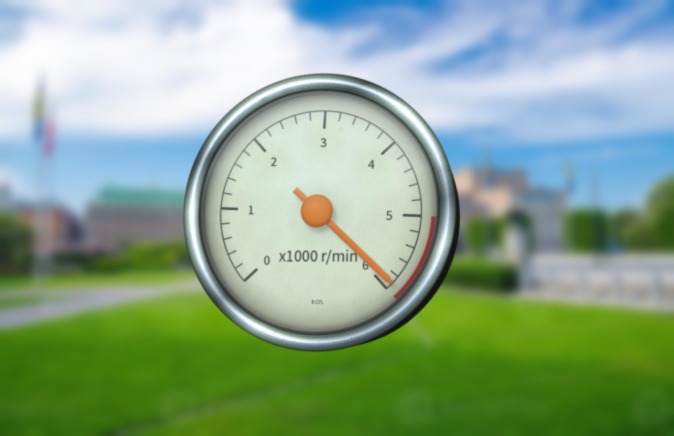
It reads 5900 rpm
